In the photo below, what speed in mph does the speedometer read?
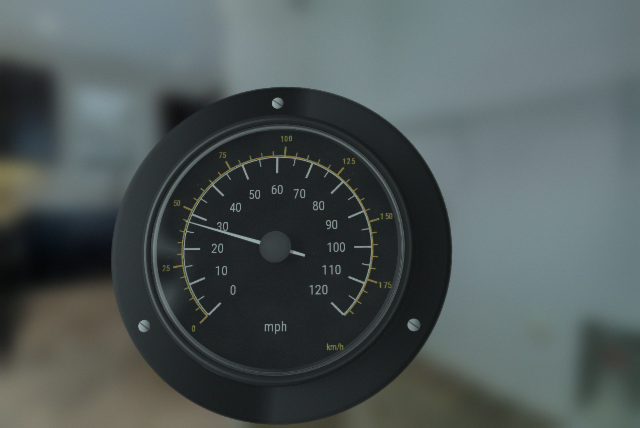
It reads 27.5 mph
